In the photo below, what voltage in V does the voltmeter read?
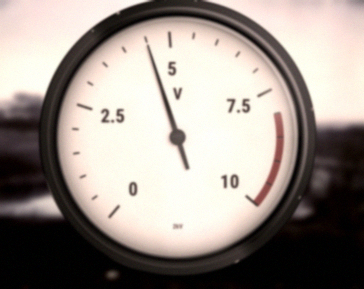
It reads 4.5 V
